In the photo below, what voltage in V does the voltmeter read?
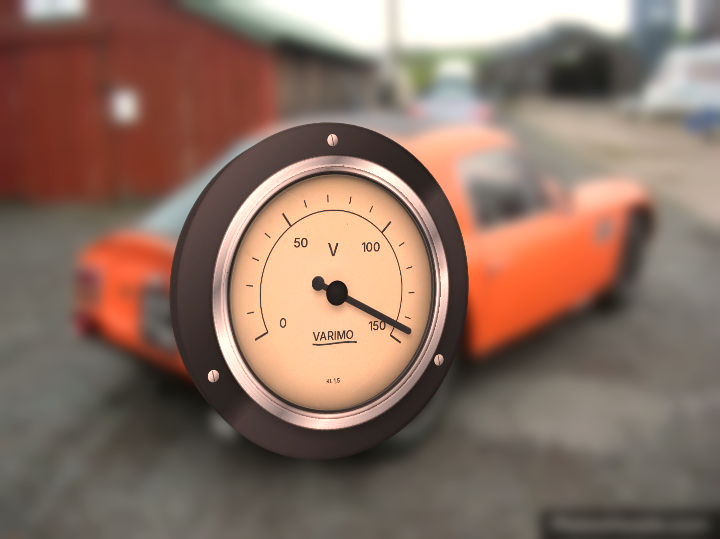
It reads 145 V
